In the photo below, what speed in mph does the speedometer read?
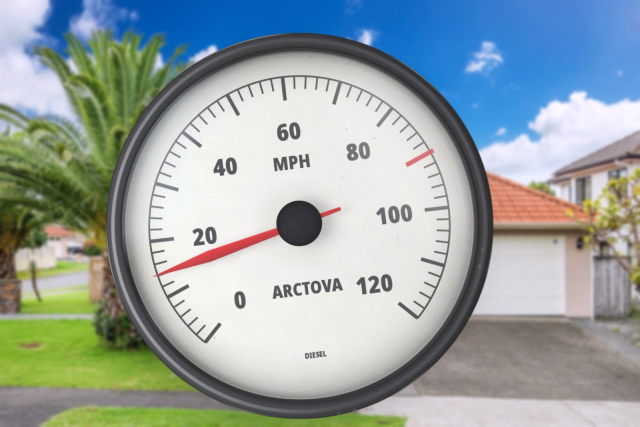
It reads 14 mph
